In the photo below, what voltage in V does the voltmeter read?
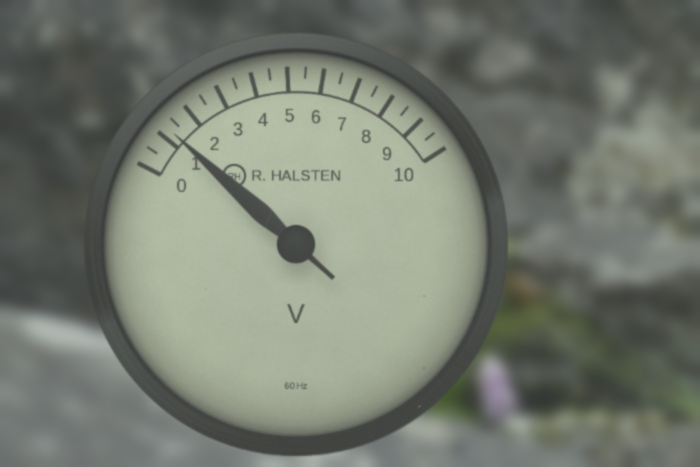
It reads 1.25 V
